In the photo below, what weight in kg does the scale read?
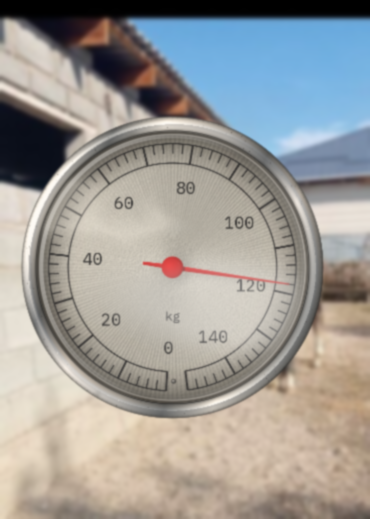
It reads 118 kg
